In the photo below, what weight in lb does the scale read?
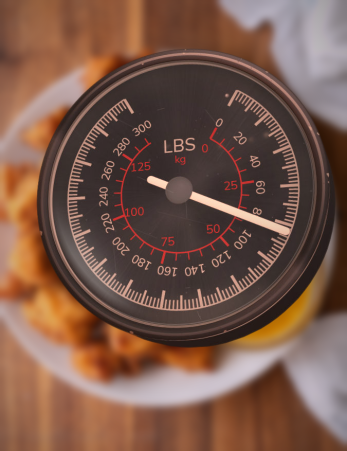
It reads 84 lb
